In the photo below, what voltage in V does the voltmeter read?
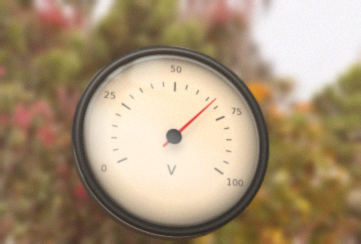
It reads 67.5 V
